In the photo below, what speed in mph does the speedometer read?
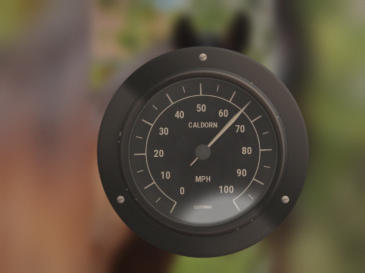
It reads 65 mph
